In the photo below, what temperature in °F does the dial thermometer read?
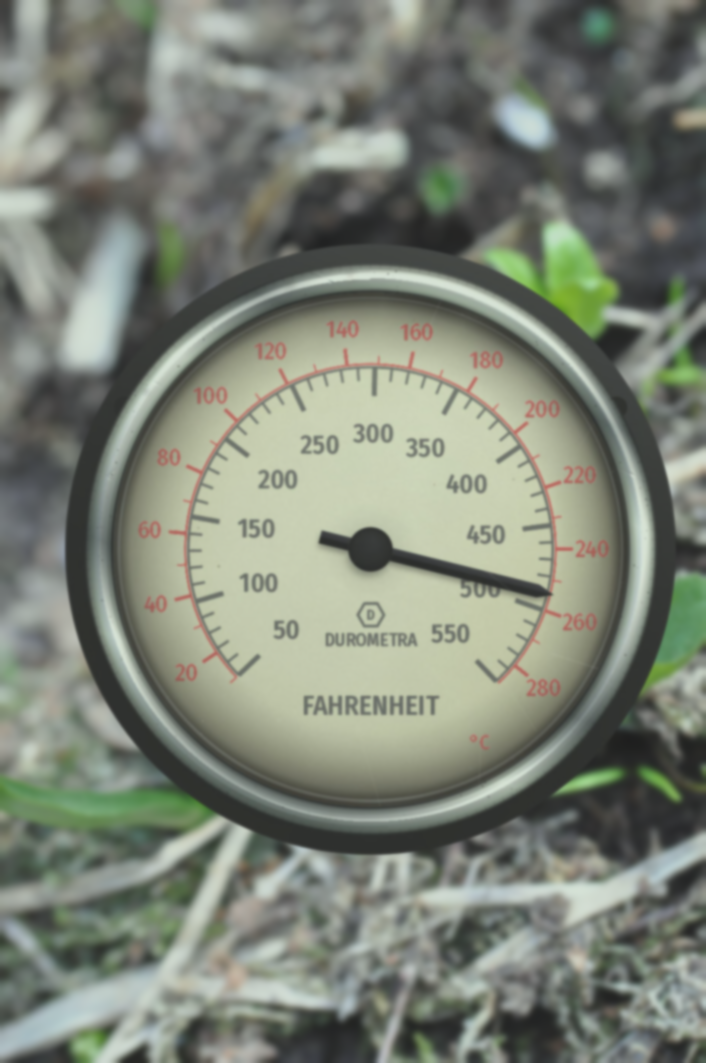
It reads 490 °F
